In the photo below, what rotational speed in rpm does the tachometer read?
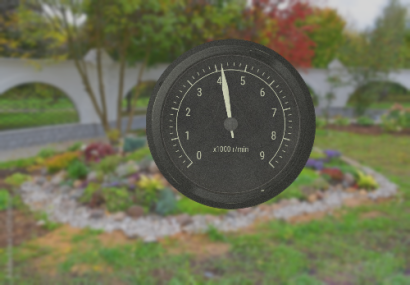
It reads 4200 rpm
